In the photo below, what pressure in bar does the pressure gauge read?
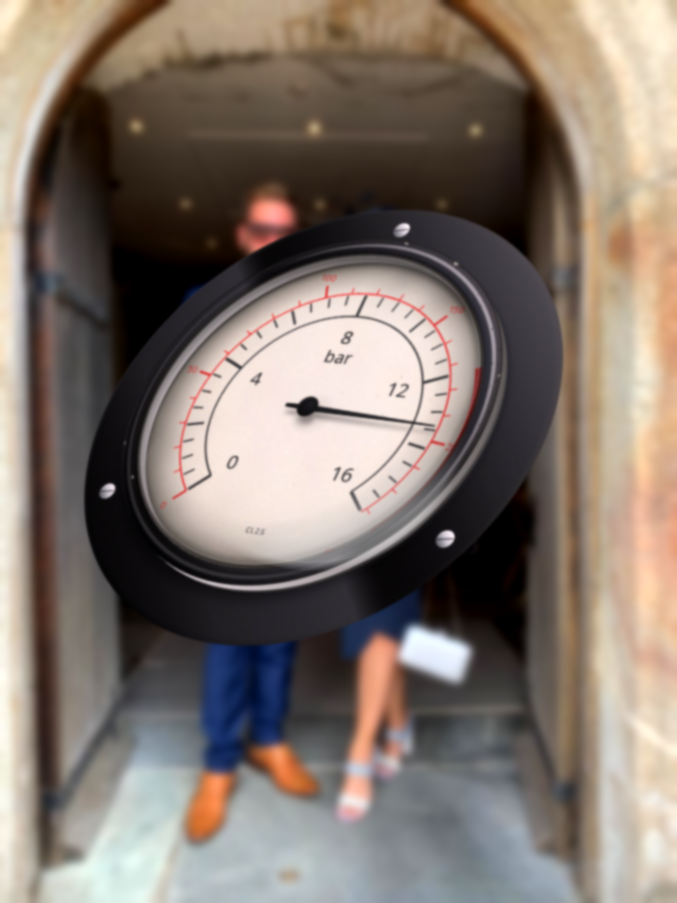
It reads 13.5 bar
